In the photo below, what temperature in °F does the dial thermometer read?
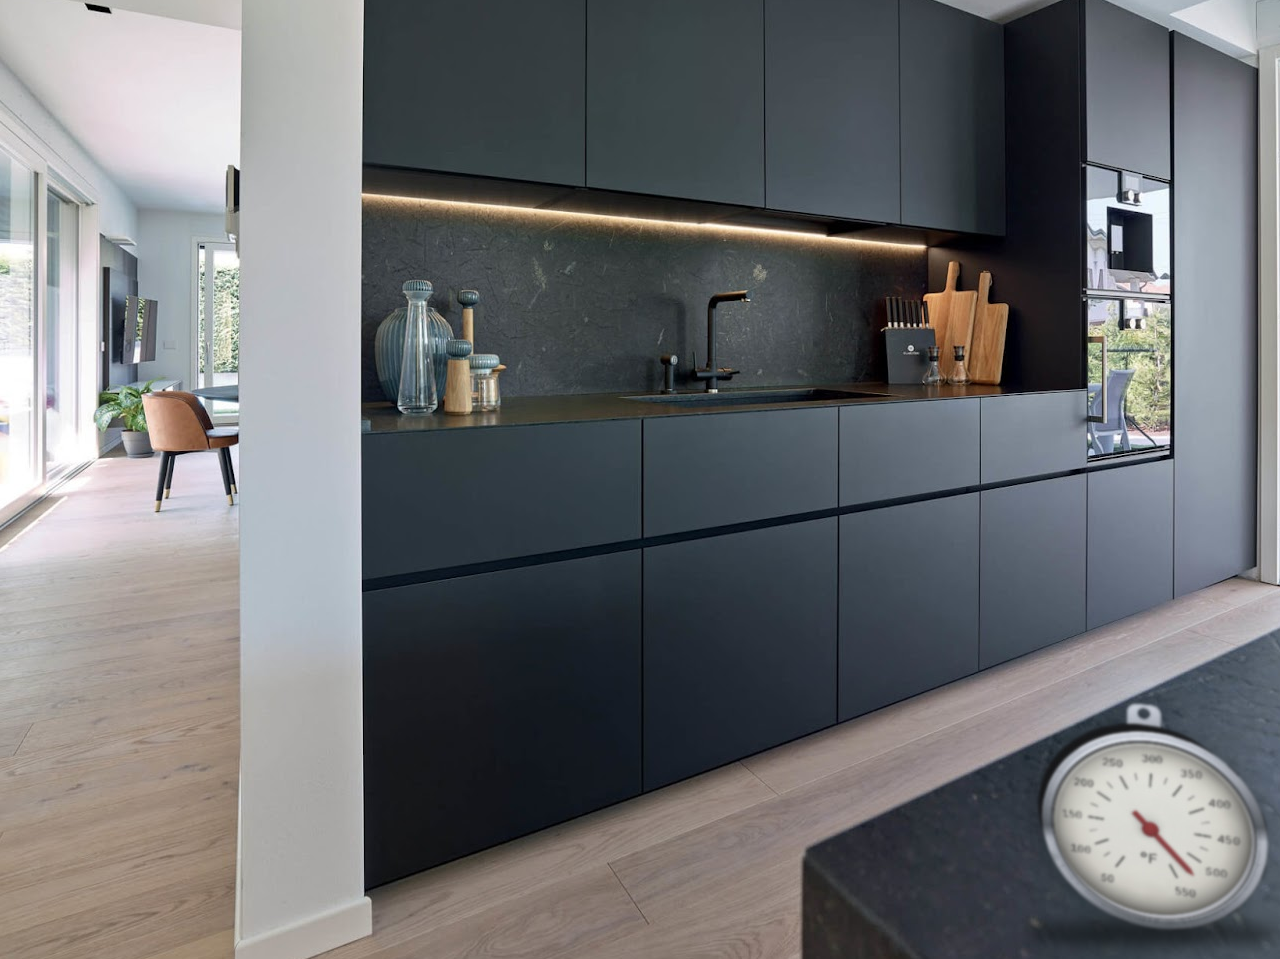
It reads 525 °F
